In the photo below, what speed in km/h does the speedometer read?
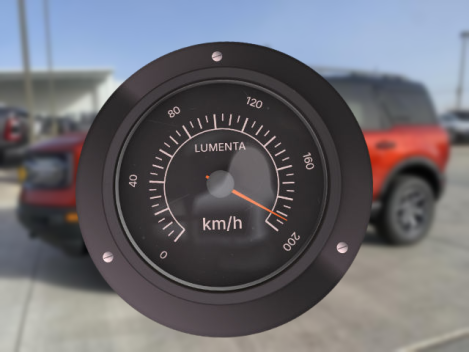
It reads 192.5 km/h
